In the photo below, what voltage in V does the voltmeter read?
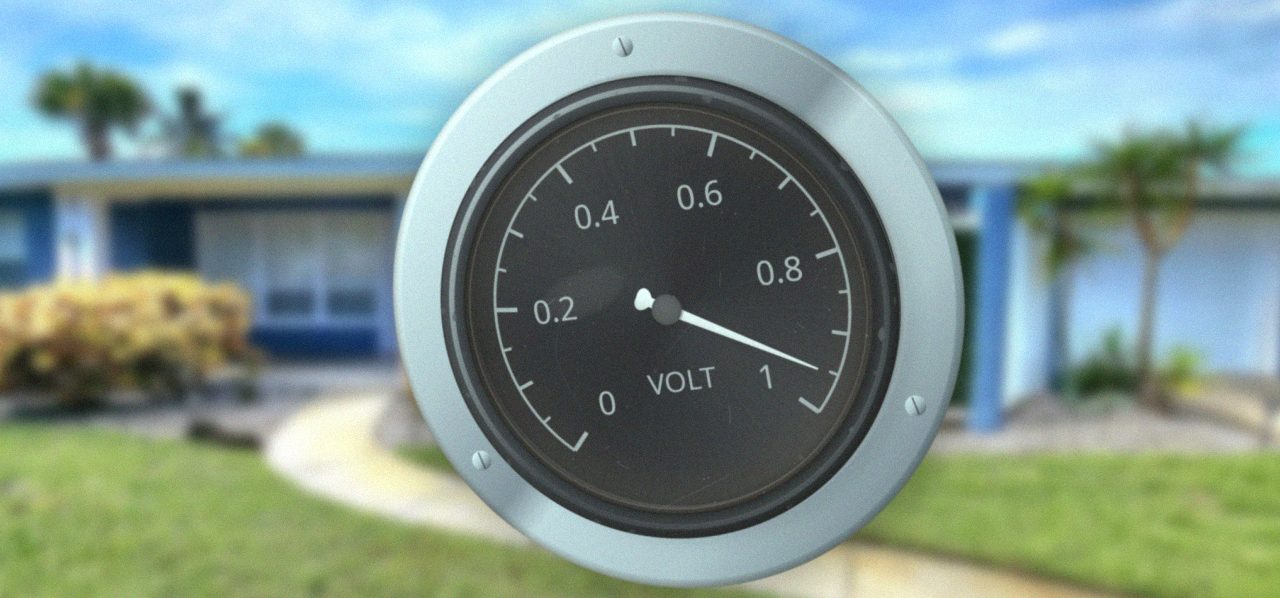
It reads 0.95 V
